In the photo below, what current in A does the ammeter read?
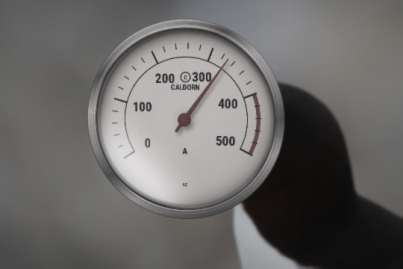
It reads 330 A
